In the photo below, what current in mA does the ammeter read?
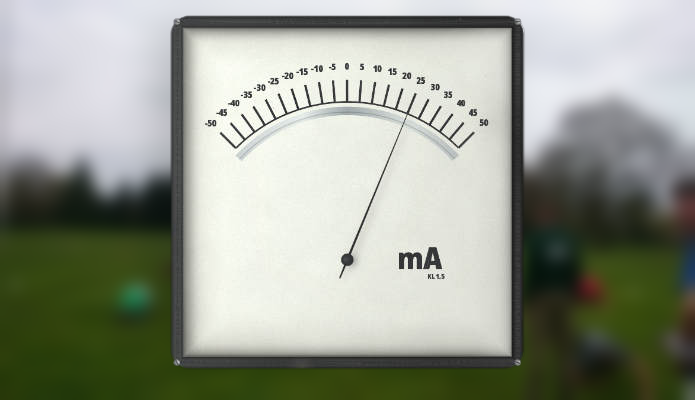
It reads 25 mA
